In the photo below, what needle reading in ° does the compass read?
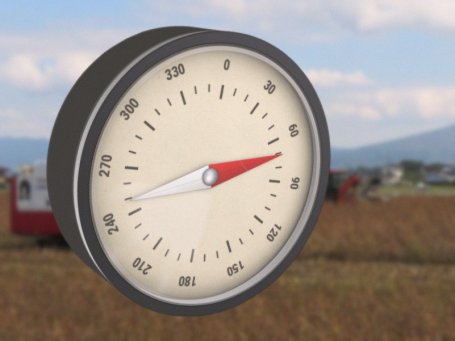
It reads 70 °
